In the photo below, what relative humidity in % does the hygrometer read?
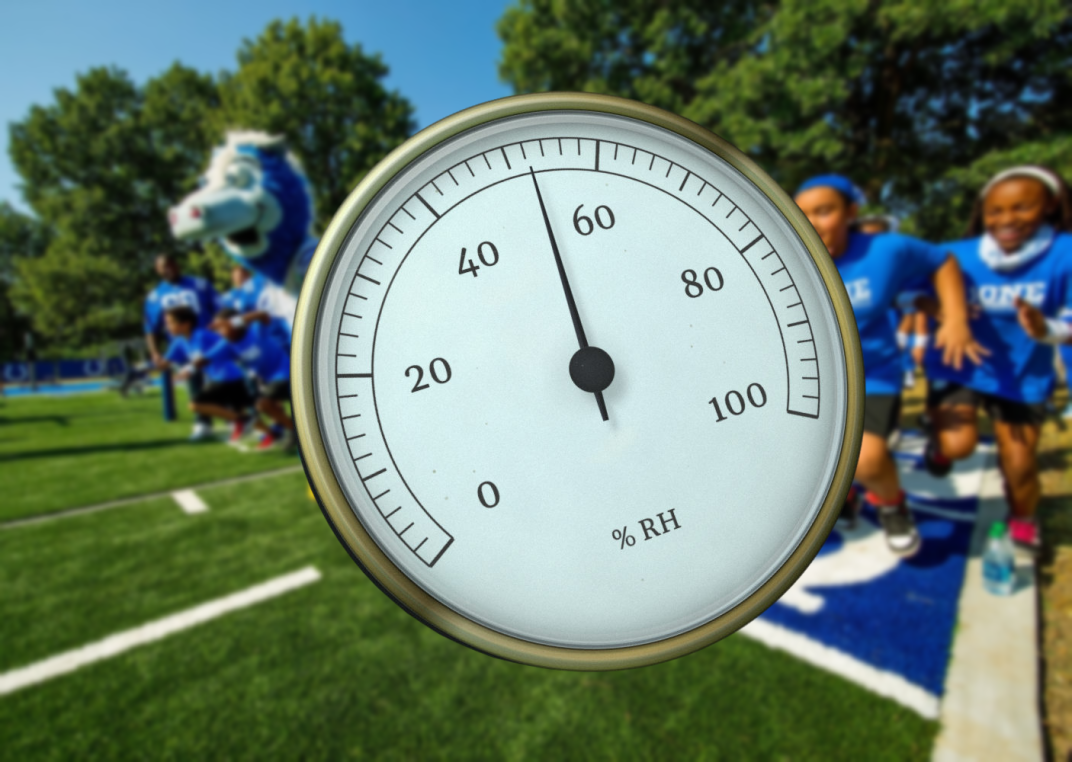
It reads 52 %
